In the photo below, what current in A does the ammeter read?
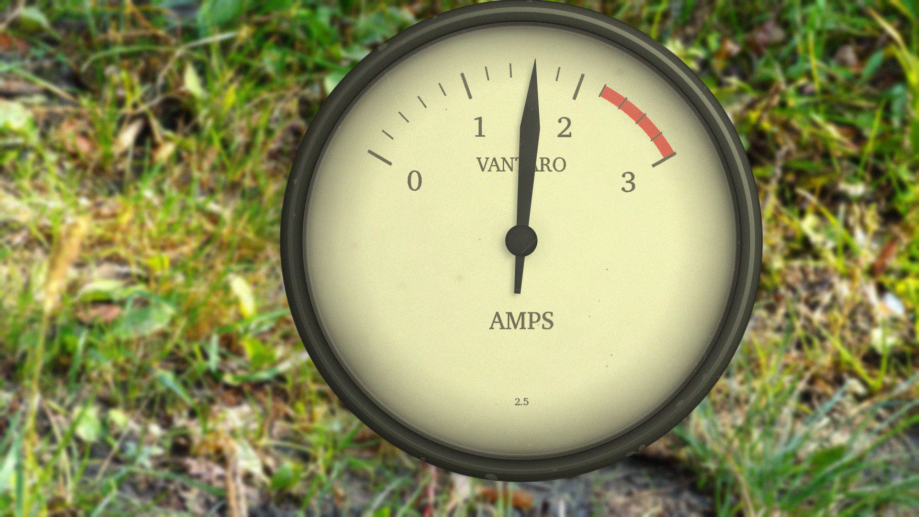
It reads 1.6 A
